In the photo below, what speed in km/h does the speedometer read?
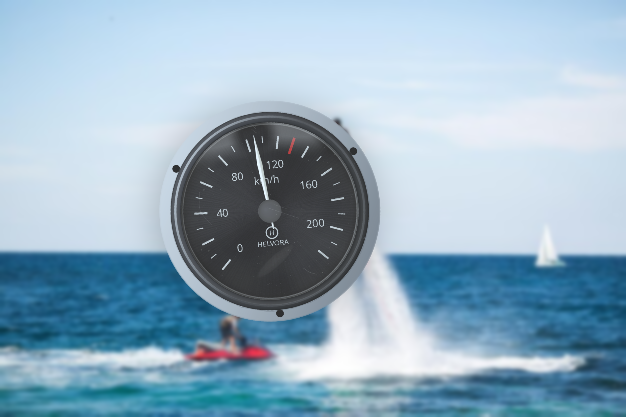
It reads 105 km/h
